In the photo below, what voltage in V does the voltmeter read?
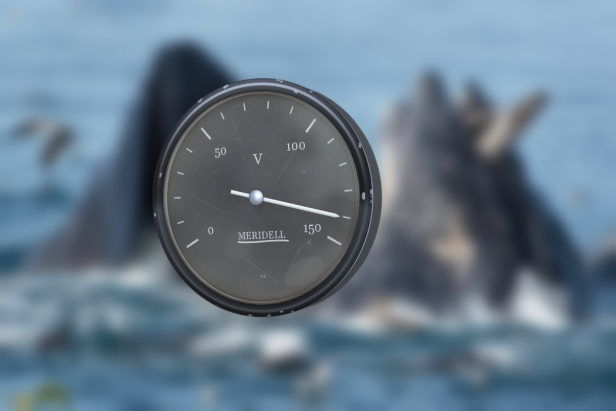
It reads 140 V
